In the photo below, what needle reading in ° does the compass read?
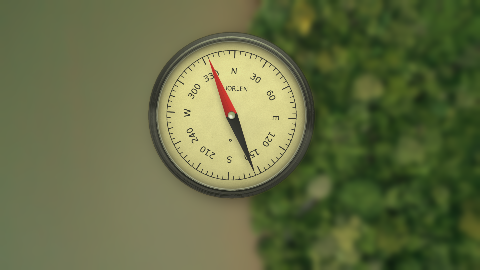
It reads 335 °
